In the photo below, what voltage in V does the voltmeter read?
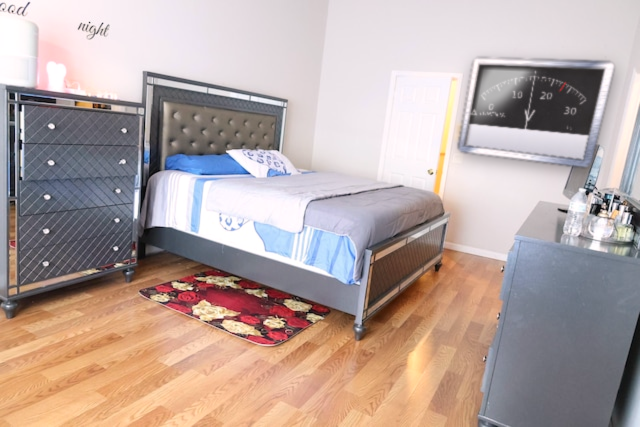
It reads 15 V
